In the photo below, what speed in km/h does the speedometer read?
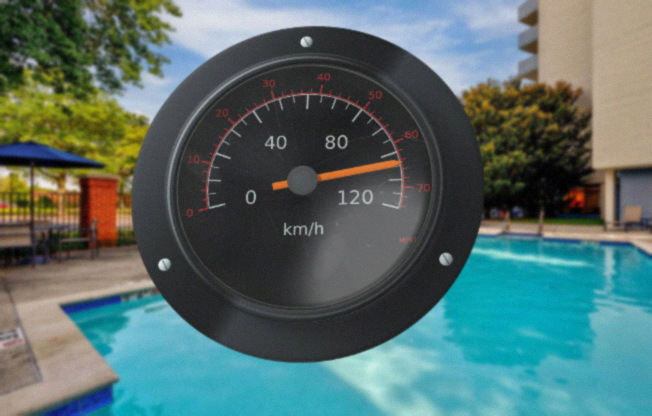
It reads 105 km/h
